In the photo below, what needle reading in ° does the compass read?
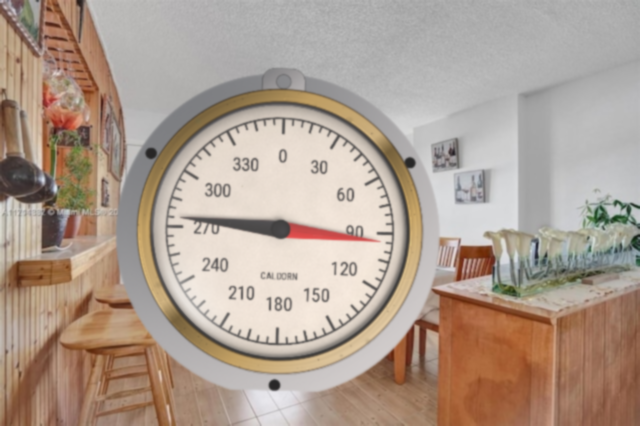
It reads 95 °
